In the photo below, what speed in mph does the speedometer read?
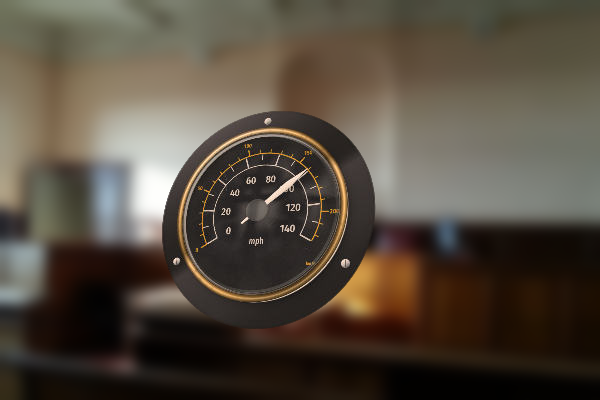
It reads 100 mph
